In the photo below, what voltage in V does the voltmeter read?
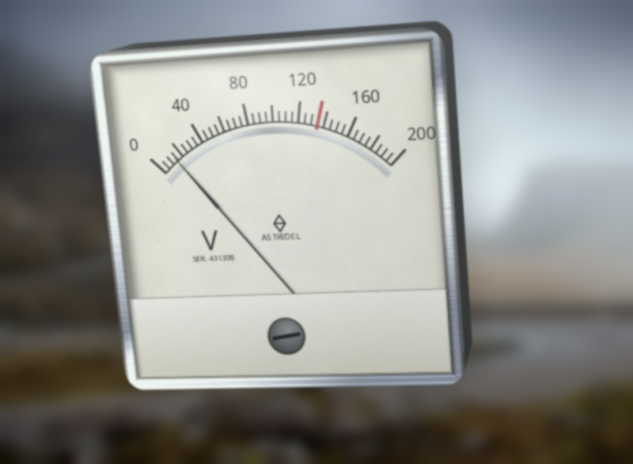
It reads 15 V
